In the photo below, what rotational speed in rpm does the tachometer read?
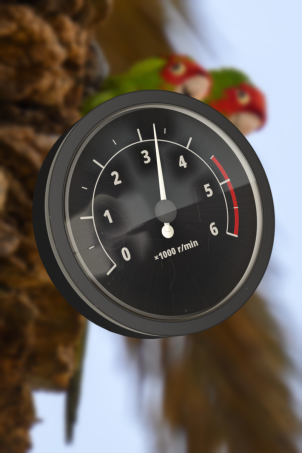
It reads 3250 rpm
